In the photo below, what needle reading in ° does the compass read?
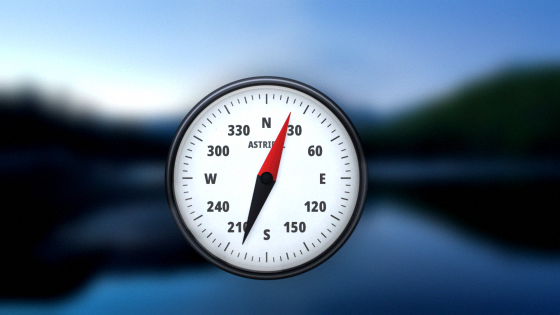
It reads 20 °
